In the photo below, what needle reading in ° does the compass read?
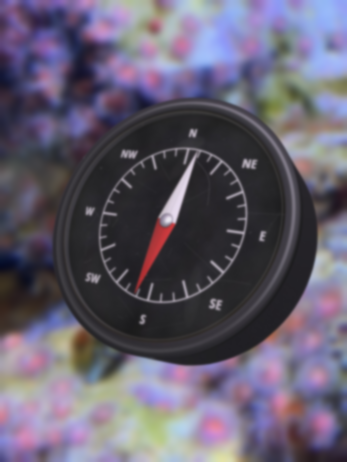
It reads 190 °
